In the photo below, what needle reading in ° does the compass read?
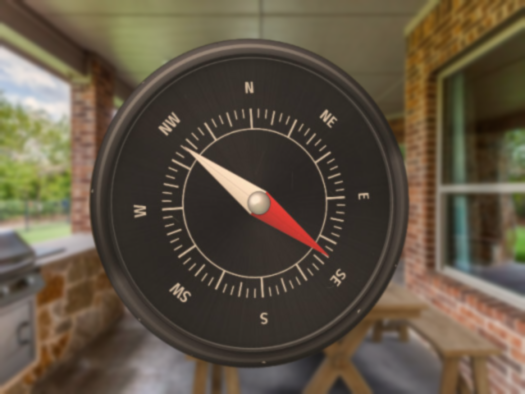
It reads 130 °
